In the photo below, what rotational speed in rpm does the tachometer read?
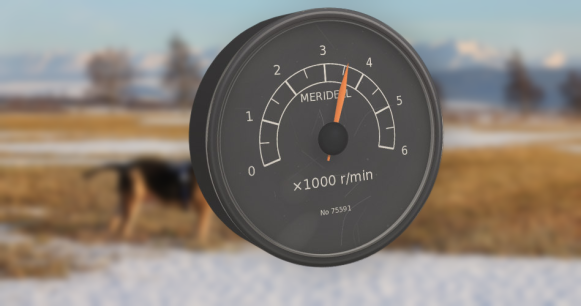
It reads 3500 rpm
